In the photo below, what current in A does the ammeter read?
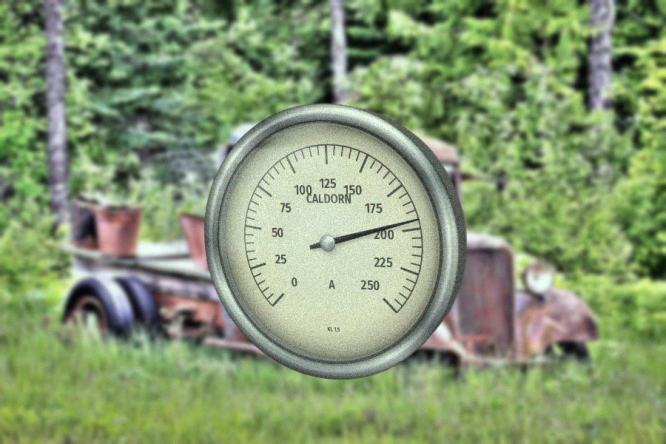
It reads 195 A
